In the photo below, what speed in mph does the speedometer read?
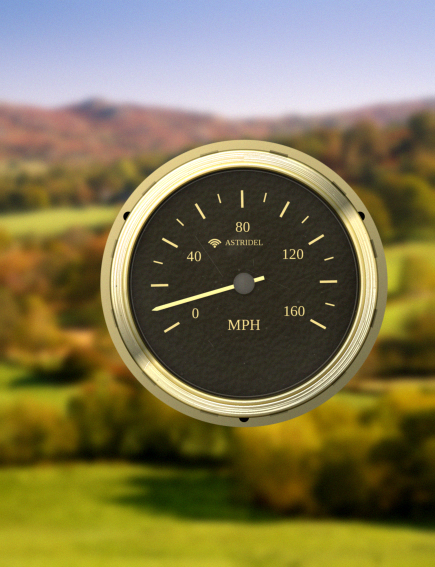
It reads 10 mph
